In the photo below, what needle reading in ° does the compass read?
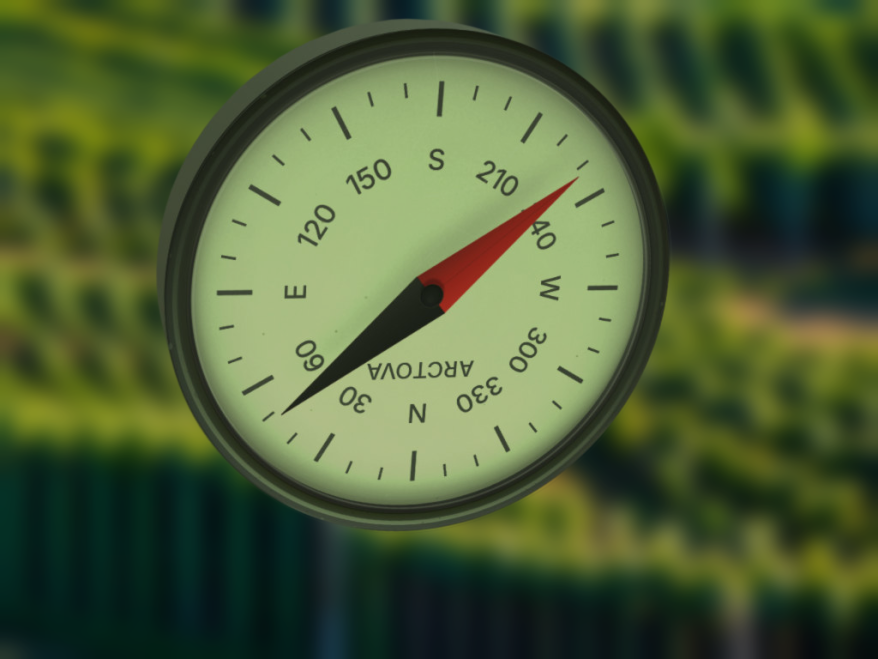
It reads 230 °
